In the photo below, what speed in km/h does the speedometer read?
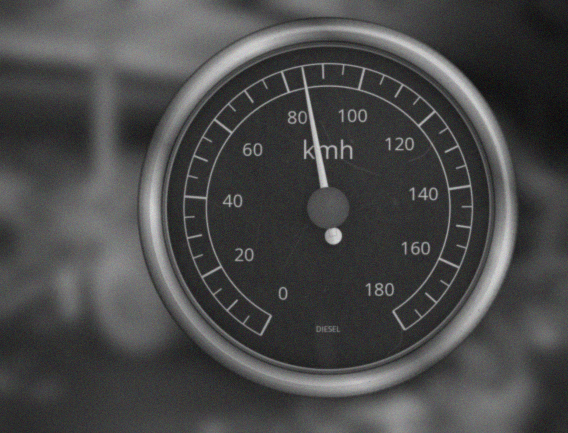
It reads 85 km/h
